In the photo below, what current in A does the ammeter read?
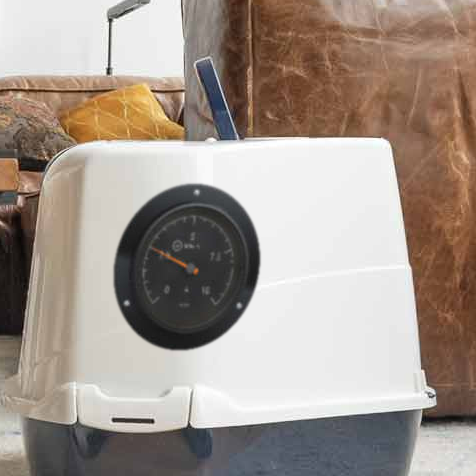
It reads 2.5 A
